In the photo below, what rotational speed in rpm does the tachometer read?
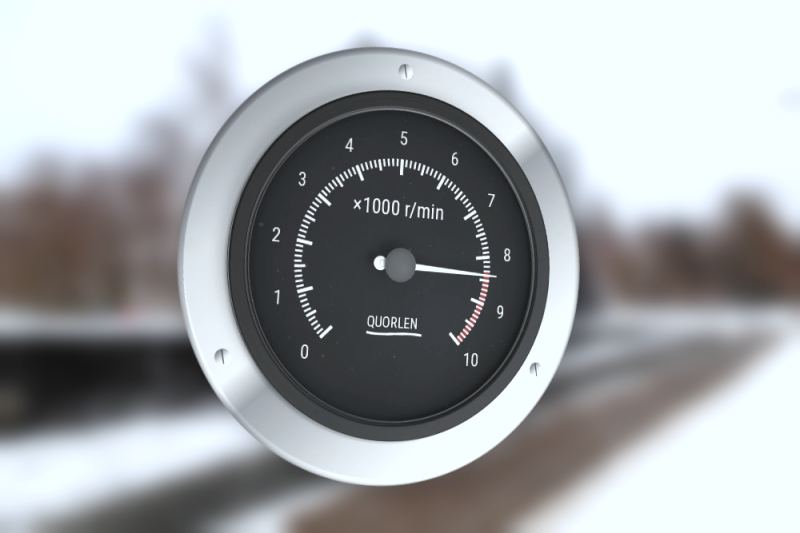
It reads 8400 rpm
